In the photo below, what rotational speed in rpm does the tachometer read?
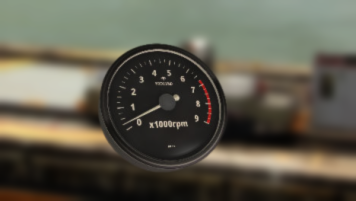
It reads 250 rpm
